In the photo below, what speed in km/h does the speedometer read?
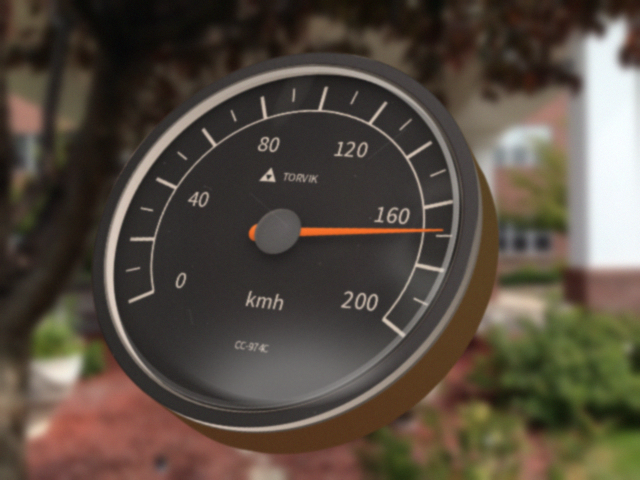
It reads 170 km/h
